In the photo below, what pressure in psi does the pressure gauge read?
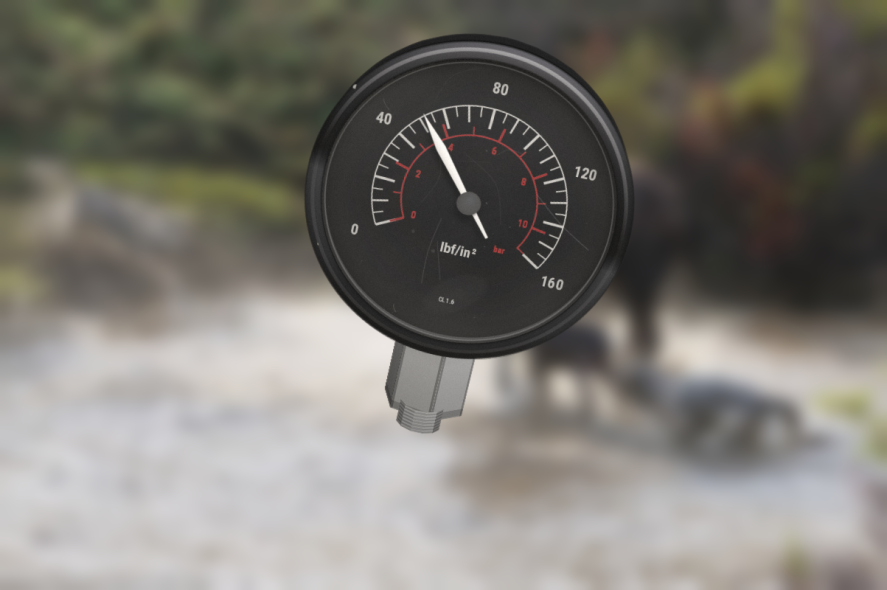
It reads 52.5 psi
